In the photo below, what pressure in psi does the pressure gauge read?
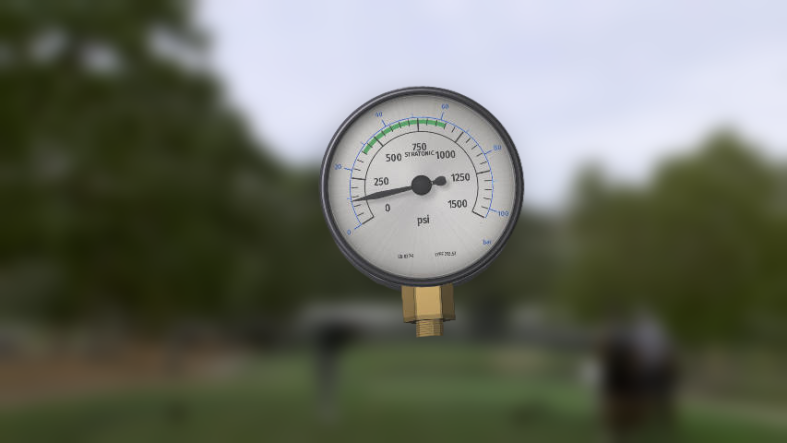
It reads 125 psi
